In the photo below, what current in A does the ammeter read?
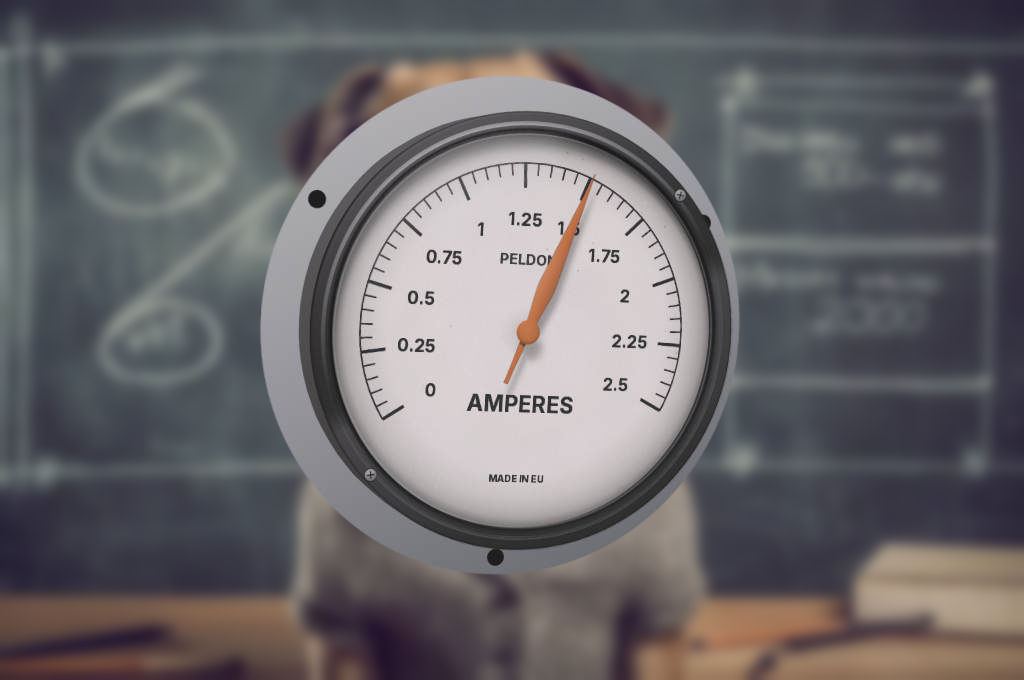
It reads 1.5 A
